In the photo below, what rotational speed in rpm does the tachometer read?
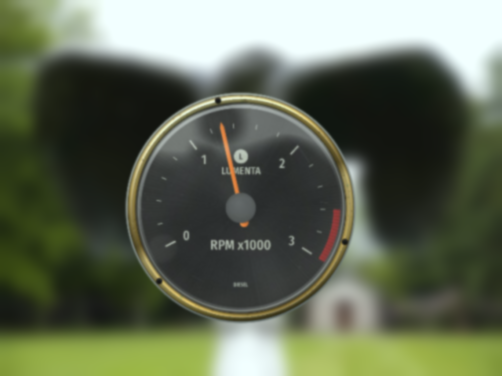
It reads 1300 rpm
